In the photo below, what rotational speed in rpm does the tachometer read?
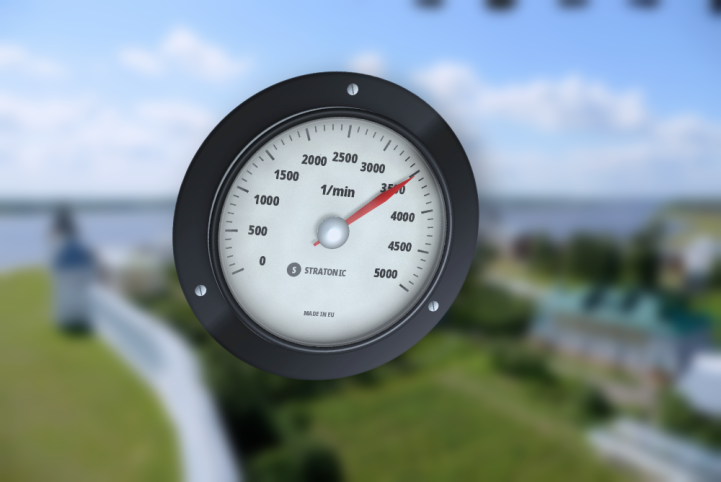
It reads 3500 rpm
